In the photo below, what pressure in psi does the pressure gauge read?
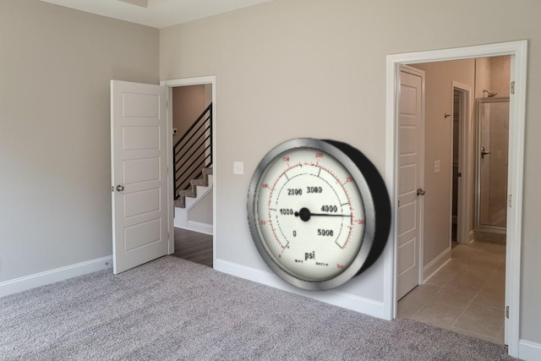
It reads 4250 psi
